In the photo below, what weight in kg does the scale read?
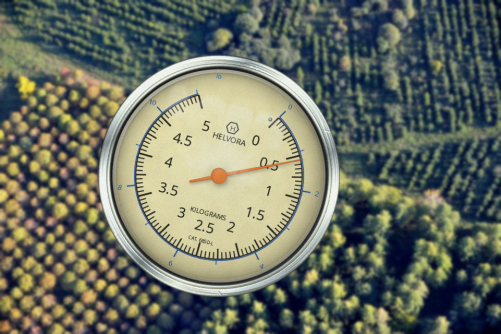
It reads 0.55 kg
